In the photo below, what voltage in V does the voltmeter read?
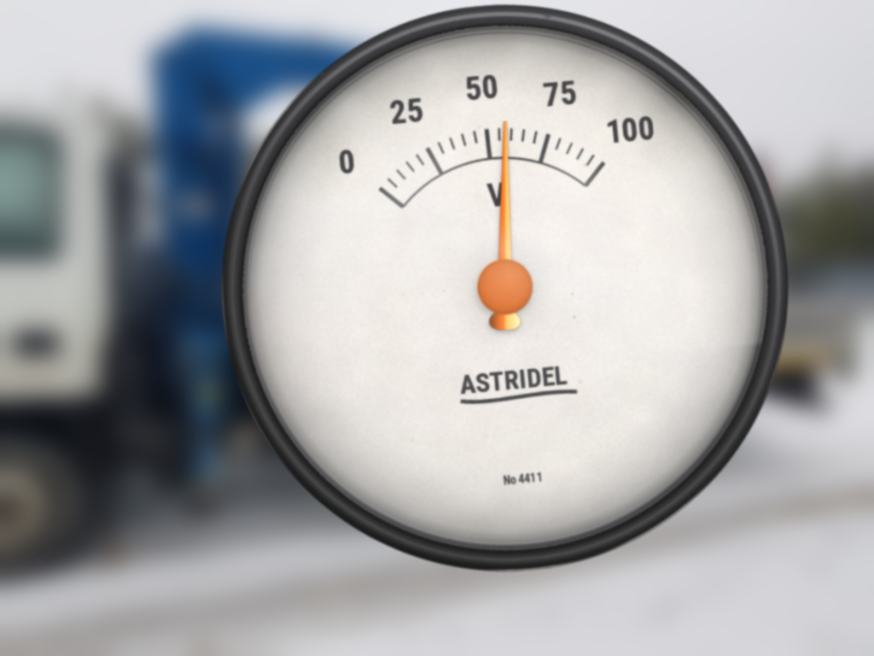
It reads 57.5 V
